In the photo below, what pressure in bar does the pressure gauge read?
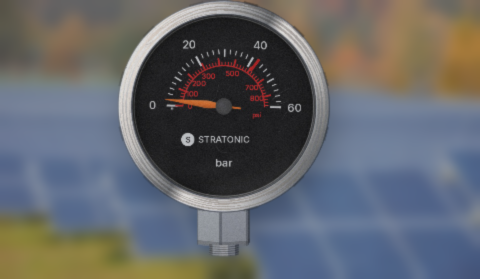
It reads 2 bar
